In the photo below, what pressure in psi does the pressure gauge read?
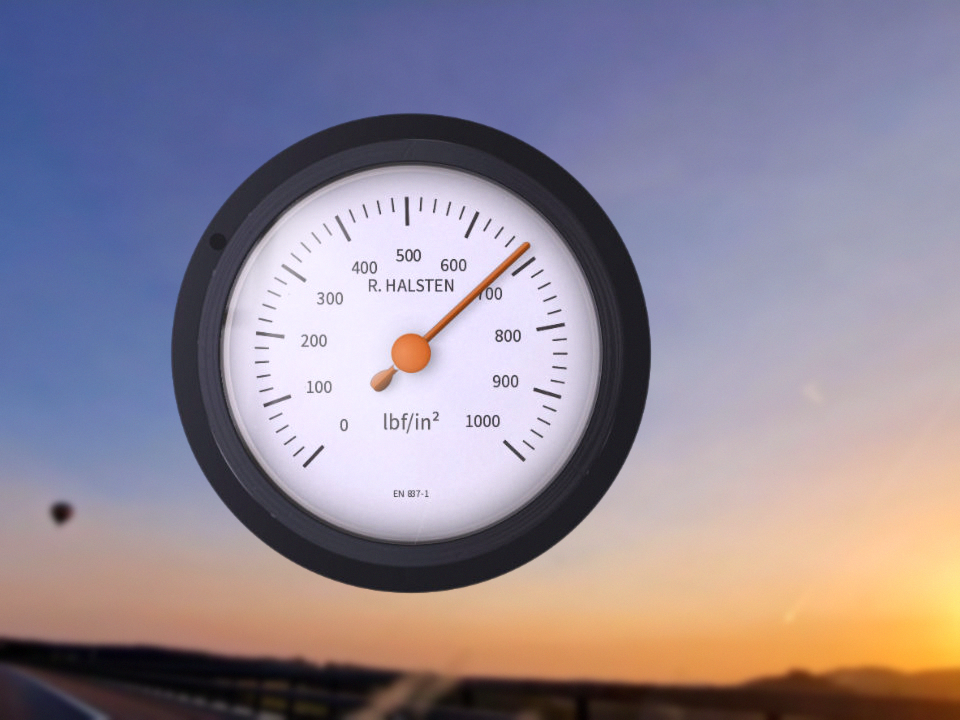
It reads 680 psi
